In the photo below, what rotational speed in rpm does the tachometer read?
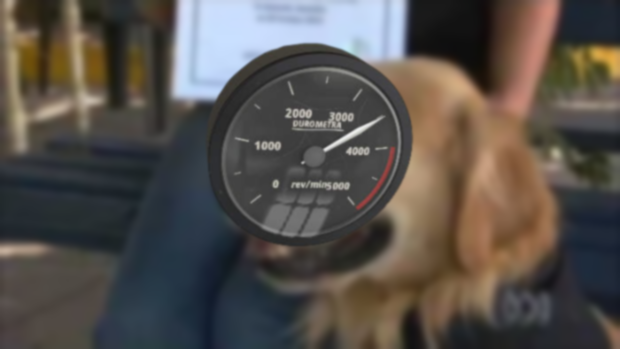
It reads 3500 rpm
